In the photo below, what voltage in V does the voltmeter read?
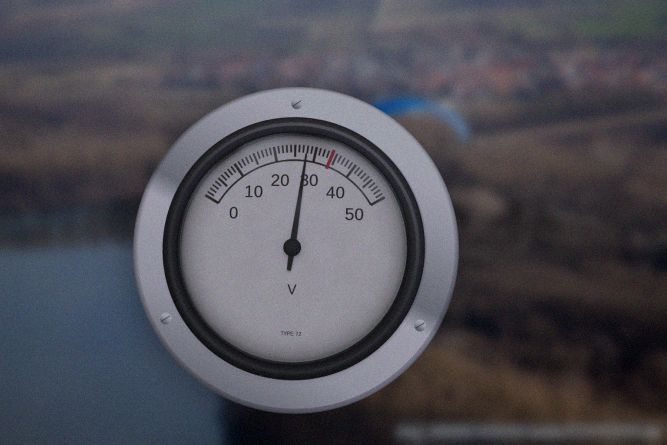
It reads 28 V
